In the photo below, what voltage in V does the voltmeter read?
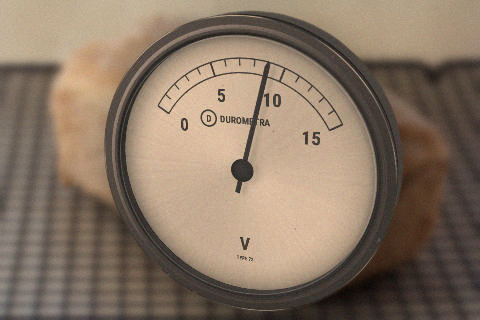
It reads 9 V
